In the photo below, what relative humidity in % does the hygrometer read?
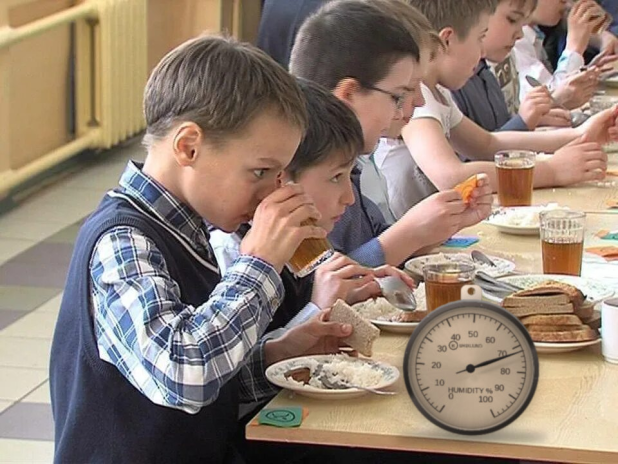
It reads 72 %
